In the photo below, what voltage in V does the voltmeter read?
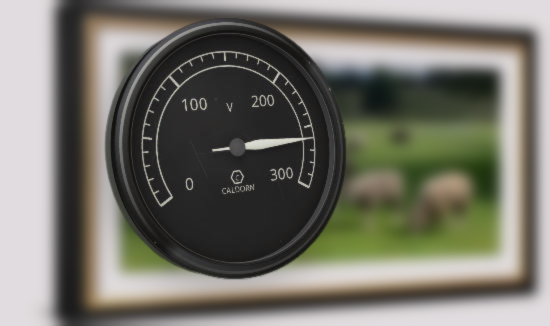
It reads 260 V
